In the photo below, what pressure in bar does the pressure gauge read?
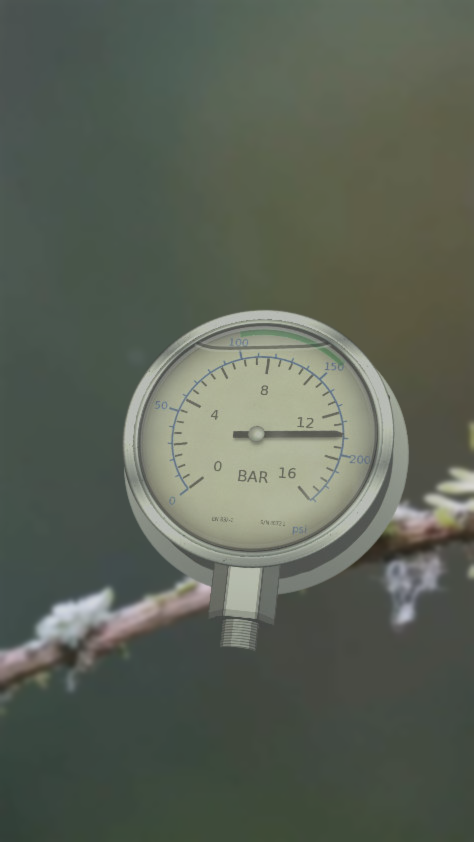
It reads 13 bar
